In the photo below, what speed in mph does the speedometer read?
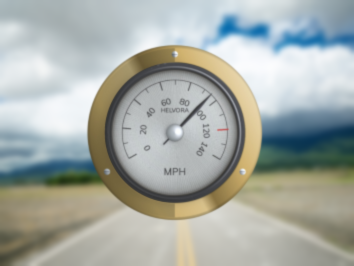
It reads 95 mph
